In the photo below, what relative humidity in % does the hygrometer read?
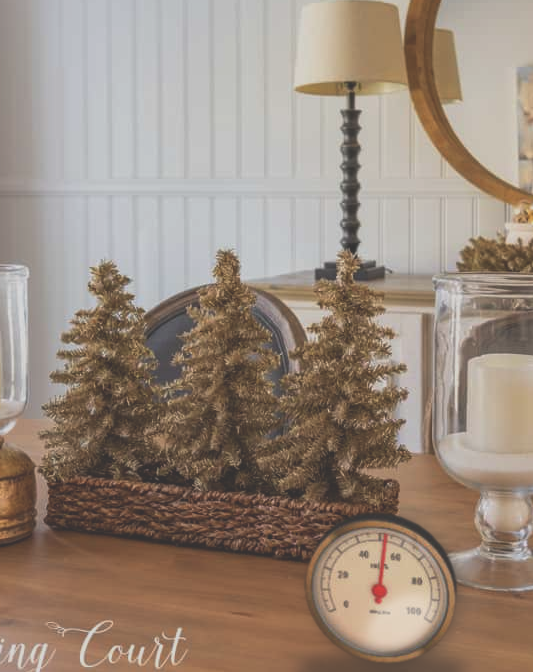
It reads 52.5 %
